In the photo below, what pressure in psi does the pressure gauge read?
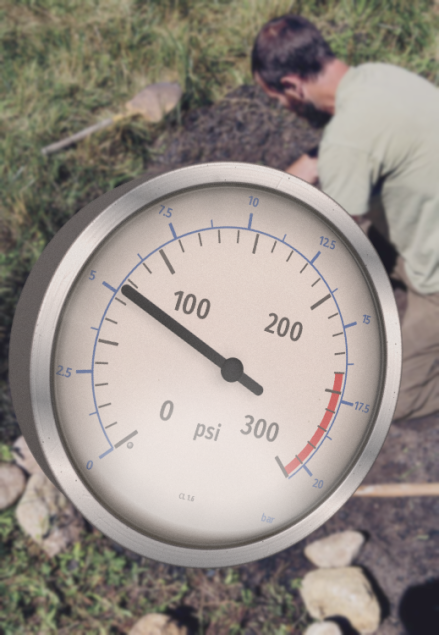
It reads 75 psi
